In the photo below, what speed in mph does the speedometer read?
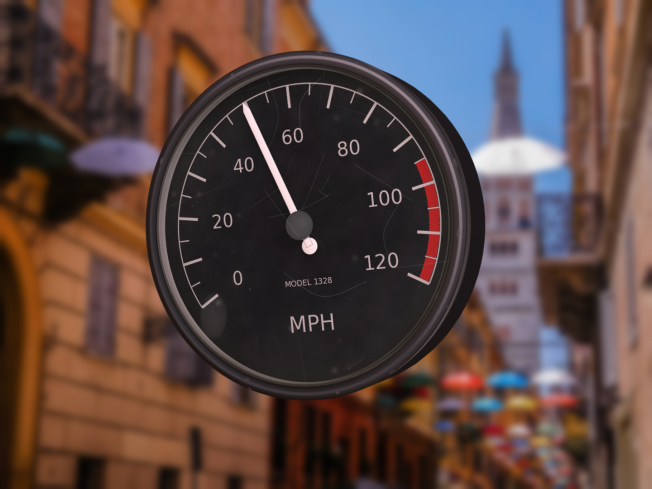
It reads 50 mph
